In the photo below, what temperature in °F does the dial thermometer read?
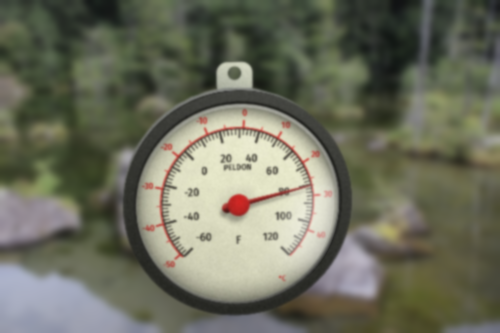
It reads 80 °F
